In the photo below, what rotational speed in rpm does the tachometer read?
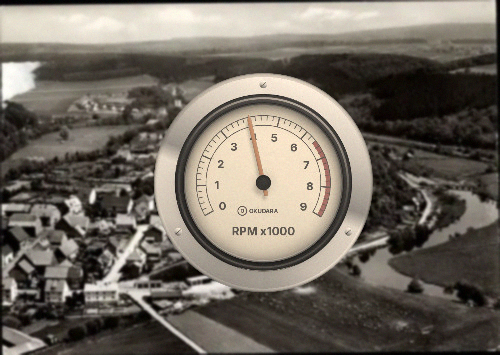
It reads 4000 rpm
